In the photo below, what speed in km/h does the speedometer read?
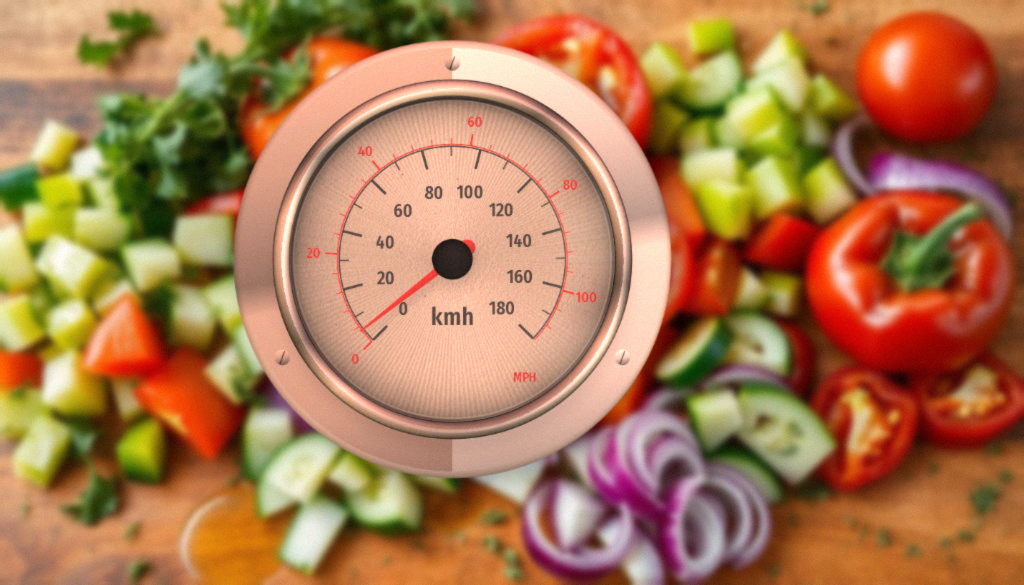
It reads 5 km/h
